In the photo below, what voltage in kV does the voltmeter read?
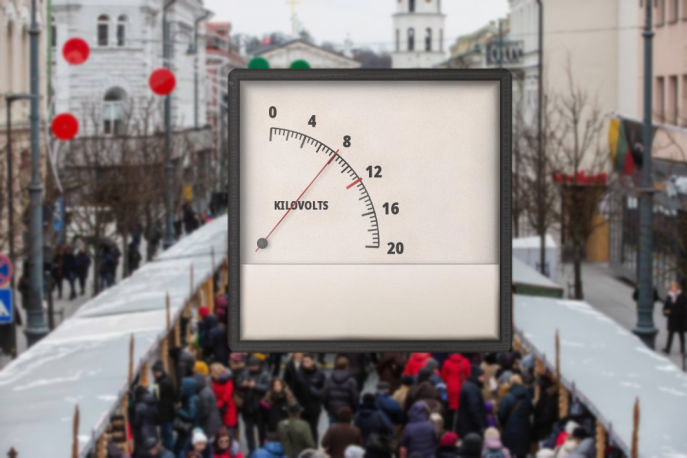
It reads 8 kV
